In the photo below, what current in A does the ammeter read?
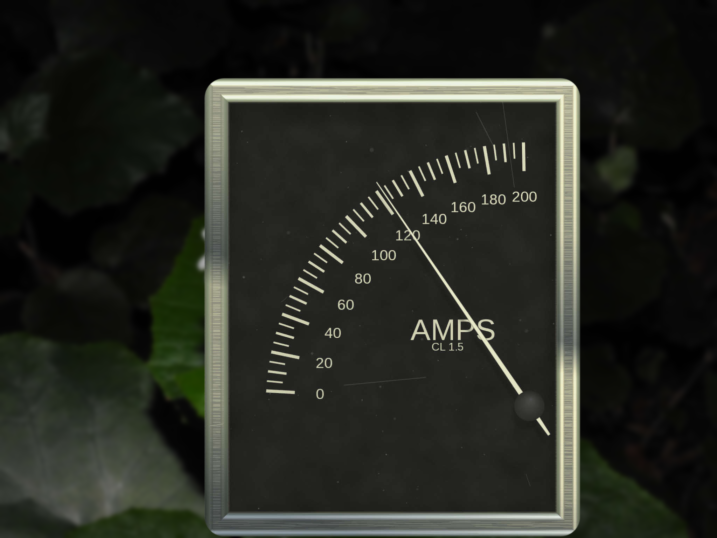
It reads 122.5 A
